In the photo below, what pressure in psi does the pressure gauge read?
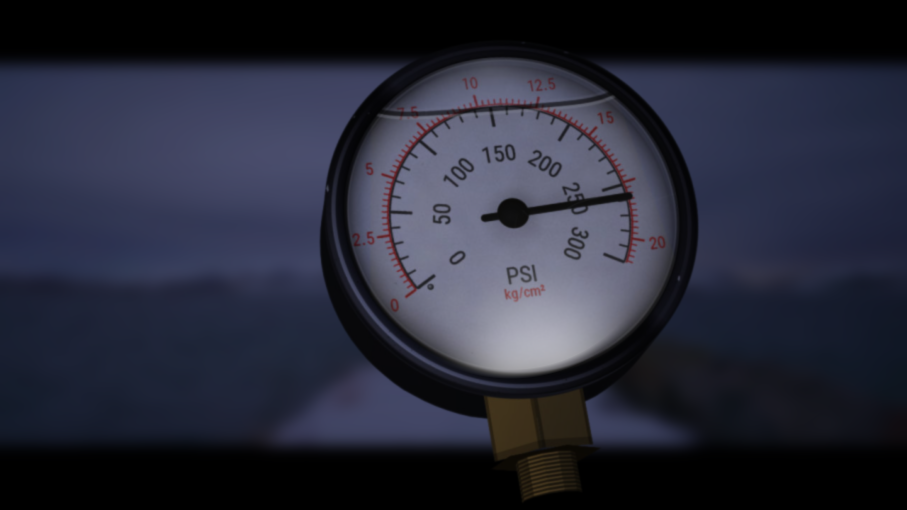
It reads 260 psi
